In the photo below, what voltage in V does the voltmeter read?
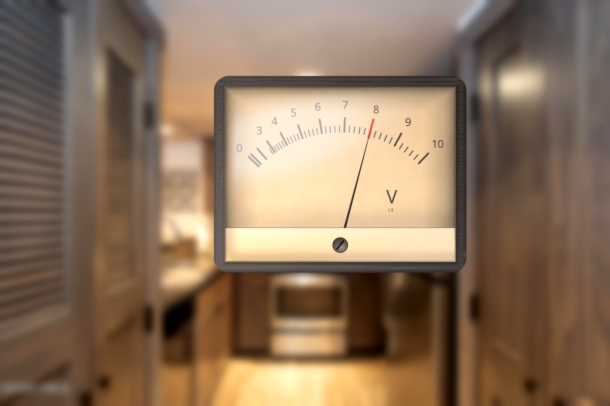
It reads 8 V
